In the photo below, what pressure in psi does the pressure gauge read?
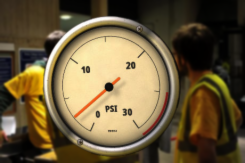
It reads 2.5 psi
